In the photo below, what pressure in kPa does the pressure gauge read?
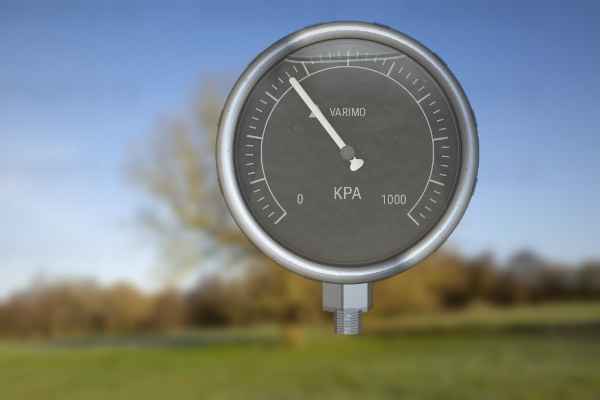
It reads 360 kPa
